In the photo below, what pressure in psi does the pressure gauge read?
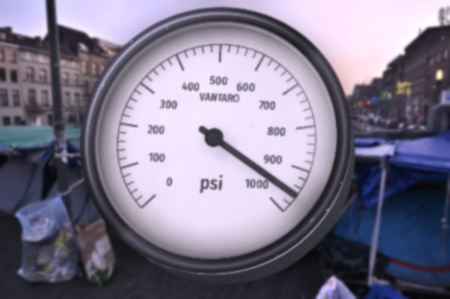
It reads 960 psi
